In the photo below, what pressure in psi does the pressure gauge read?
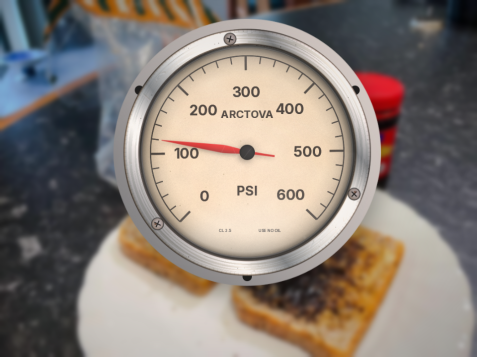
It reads 120 psi
